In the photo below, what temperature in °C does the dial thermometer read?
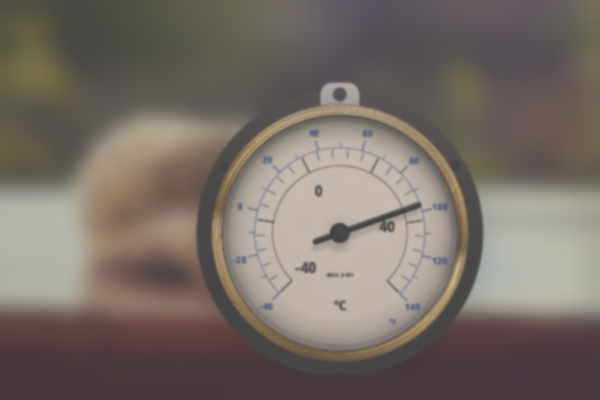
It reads 36 °C
